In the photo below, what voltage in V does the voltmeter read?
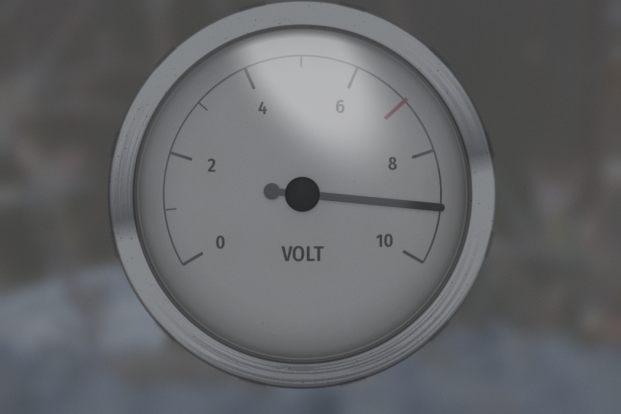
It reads 9 V
